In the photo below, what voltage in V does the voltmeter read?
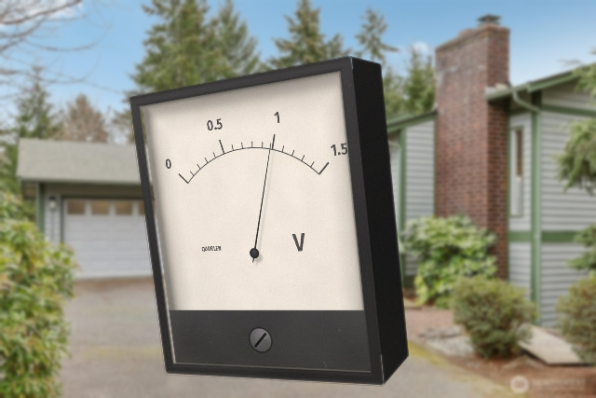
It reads 1 V
